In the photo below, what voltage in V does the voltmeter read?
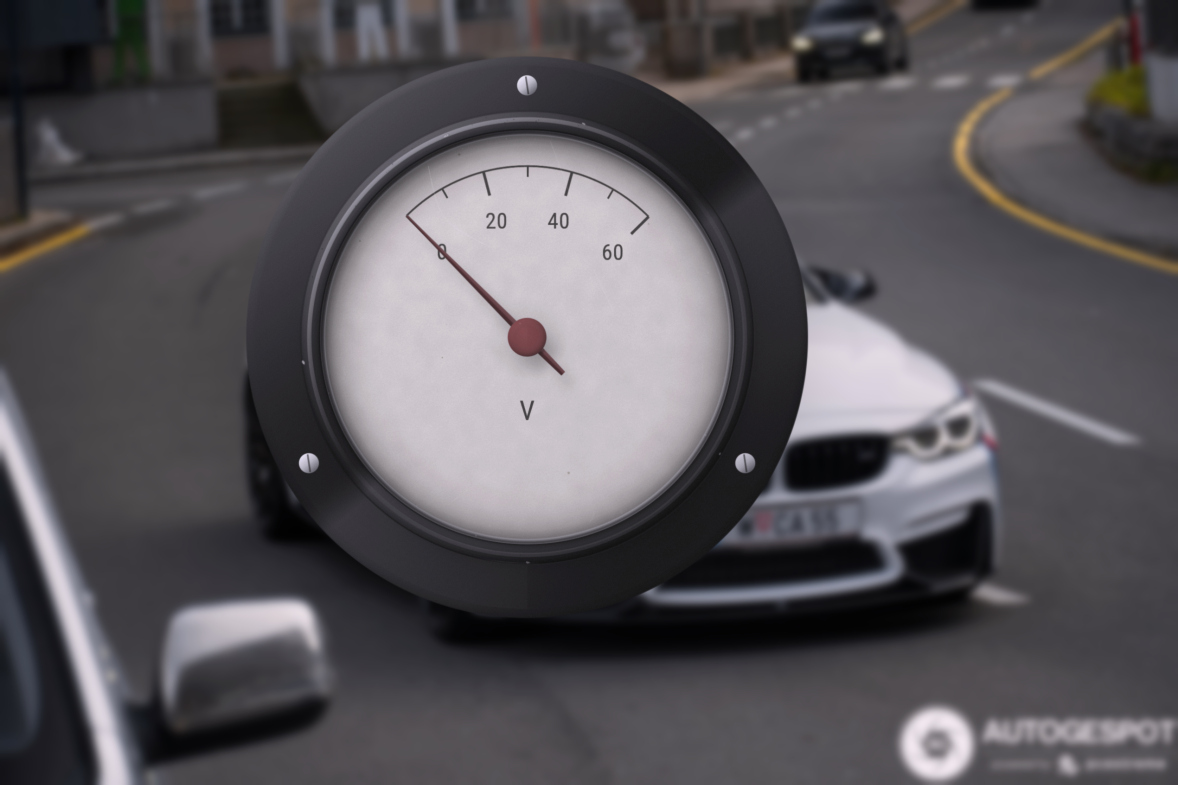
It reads 0 V
